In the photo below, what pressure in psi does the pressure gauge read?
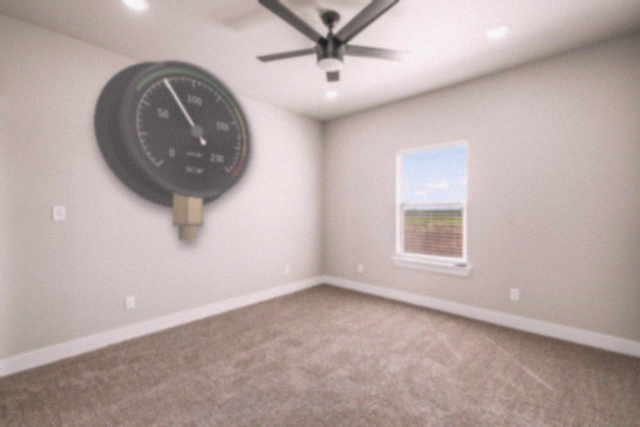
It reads 75 psi
